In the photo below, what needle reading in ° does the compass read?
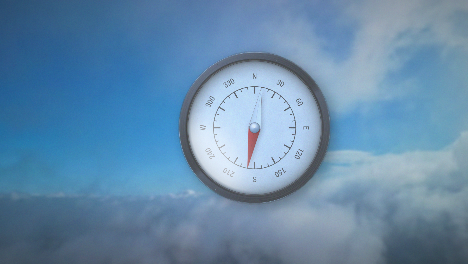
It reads 190 °
